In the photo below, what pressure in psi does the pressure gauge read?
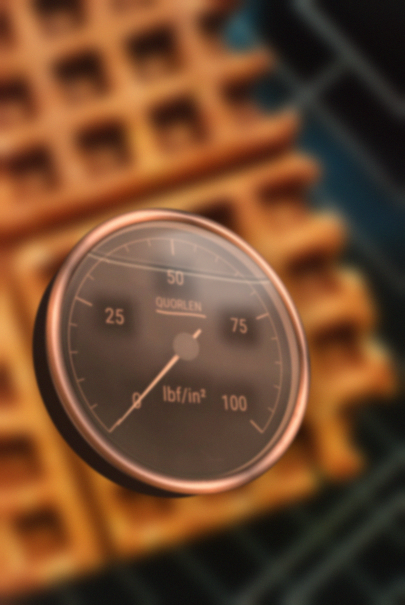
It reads 0 psi
